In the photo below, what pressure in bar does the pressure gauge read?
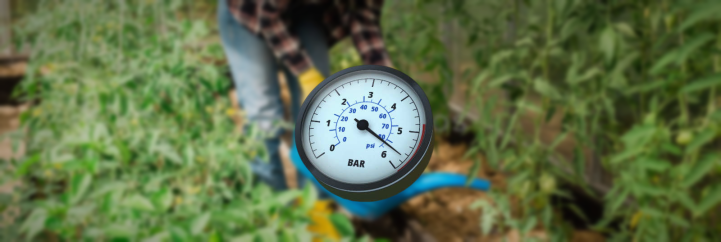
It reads 5.7 bar
